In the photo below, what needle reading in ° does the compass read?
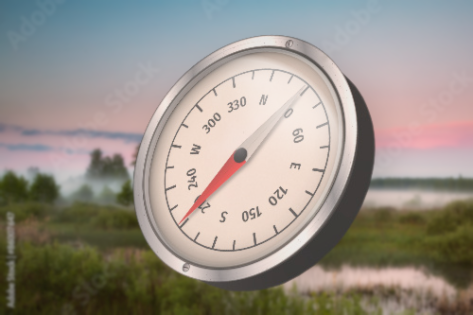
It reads 210 °
